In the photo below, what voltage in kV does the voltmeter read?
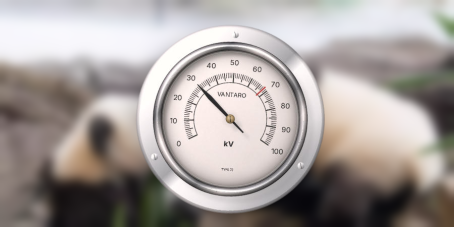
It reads 30 kV
